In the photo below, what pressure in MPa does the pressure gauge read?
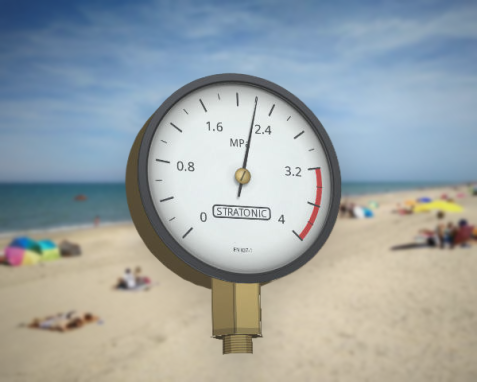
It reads 2.2 MPa
